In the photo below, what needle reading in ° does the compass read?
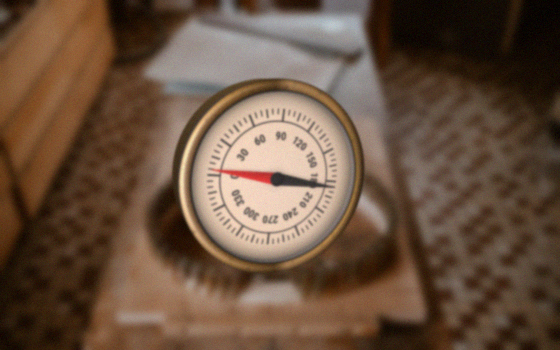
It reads 5 °
